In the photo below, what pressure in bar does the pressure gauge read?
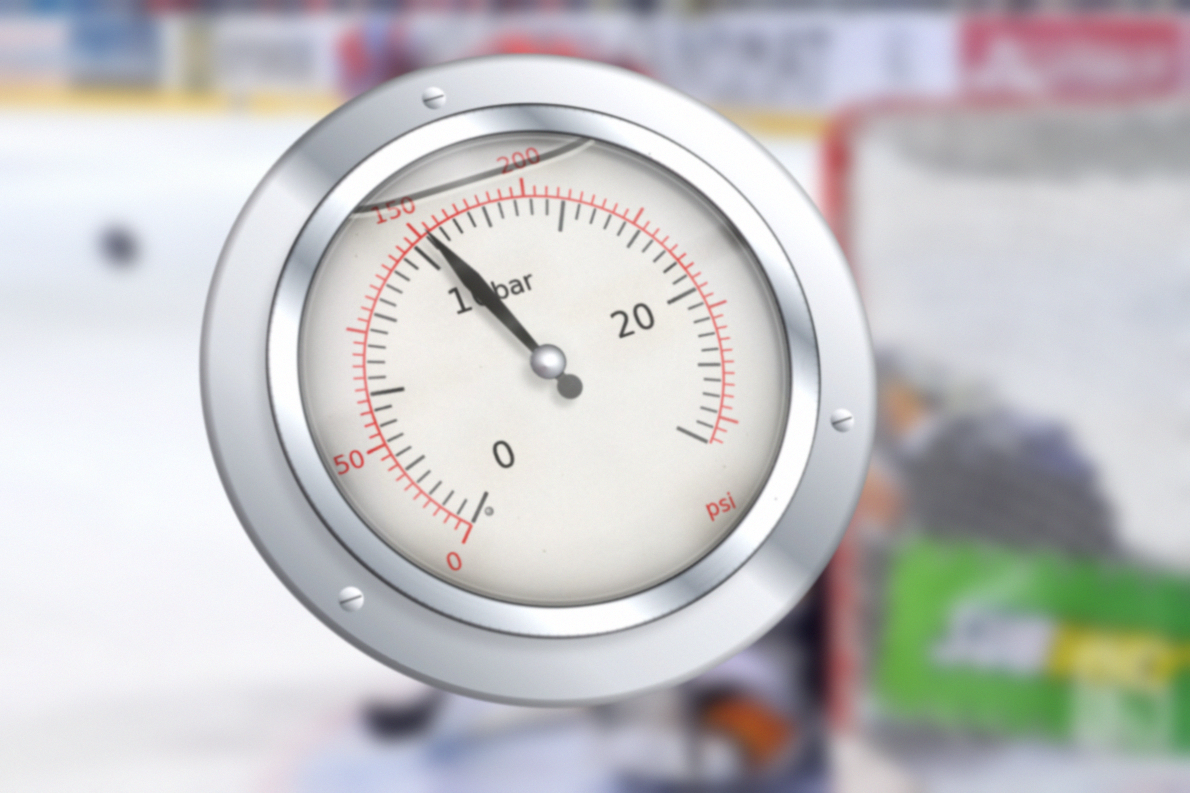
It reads 10.5 bar
